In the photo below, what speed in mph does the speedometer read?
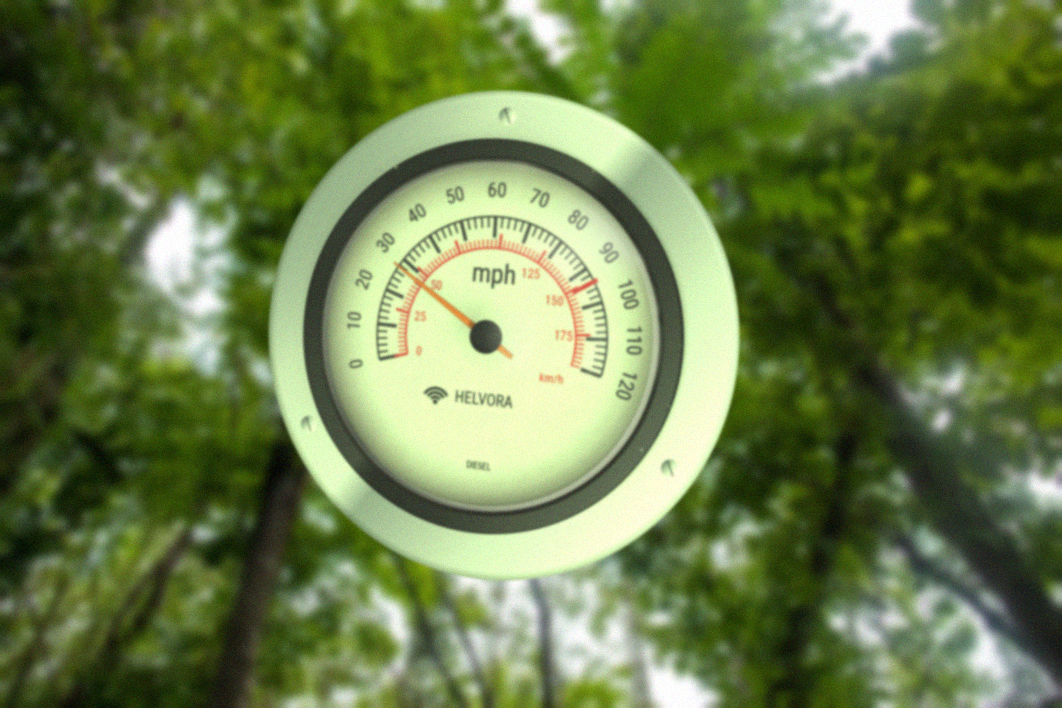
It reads 28 mph
